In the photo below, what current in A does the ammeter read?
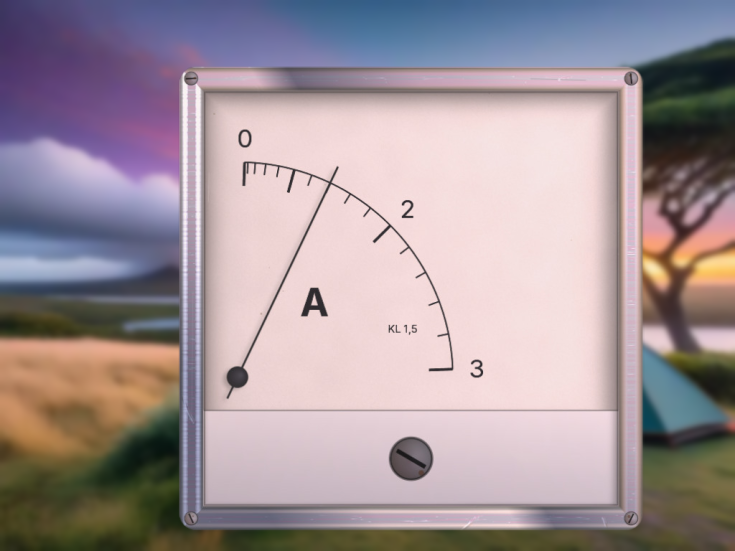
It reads 1.4 A
